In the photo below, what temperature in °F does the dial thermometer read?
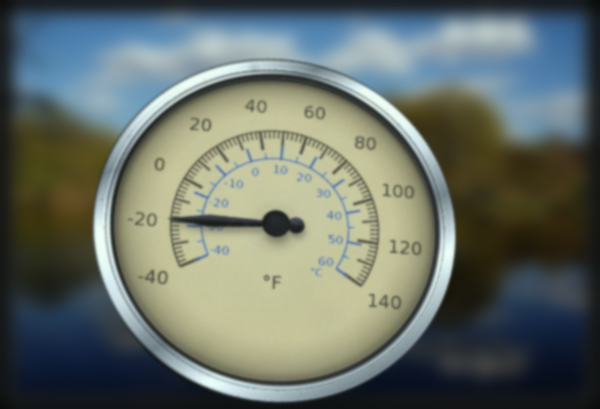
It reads -20 °F
